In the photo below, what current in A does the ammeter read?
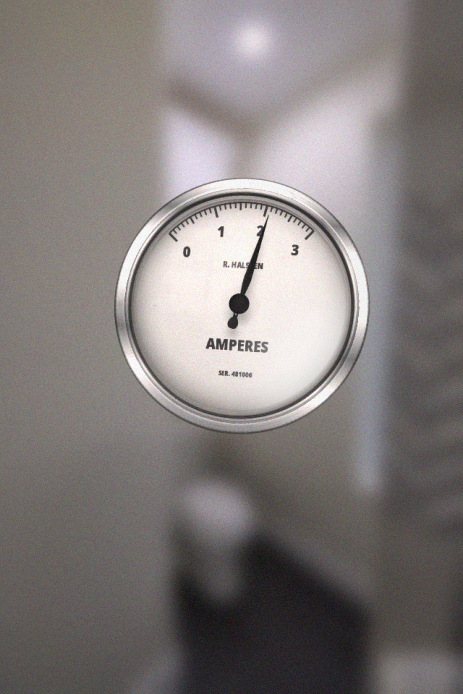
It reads 2.1 A
